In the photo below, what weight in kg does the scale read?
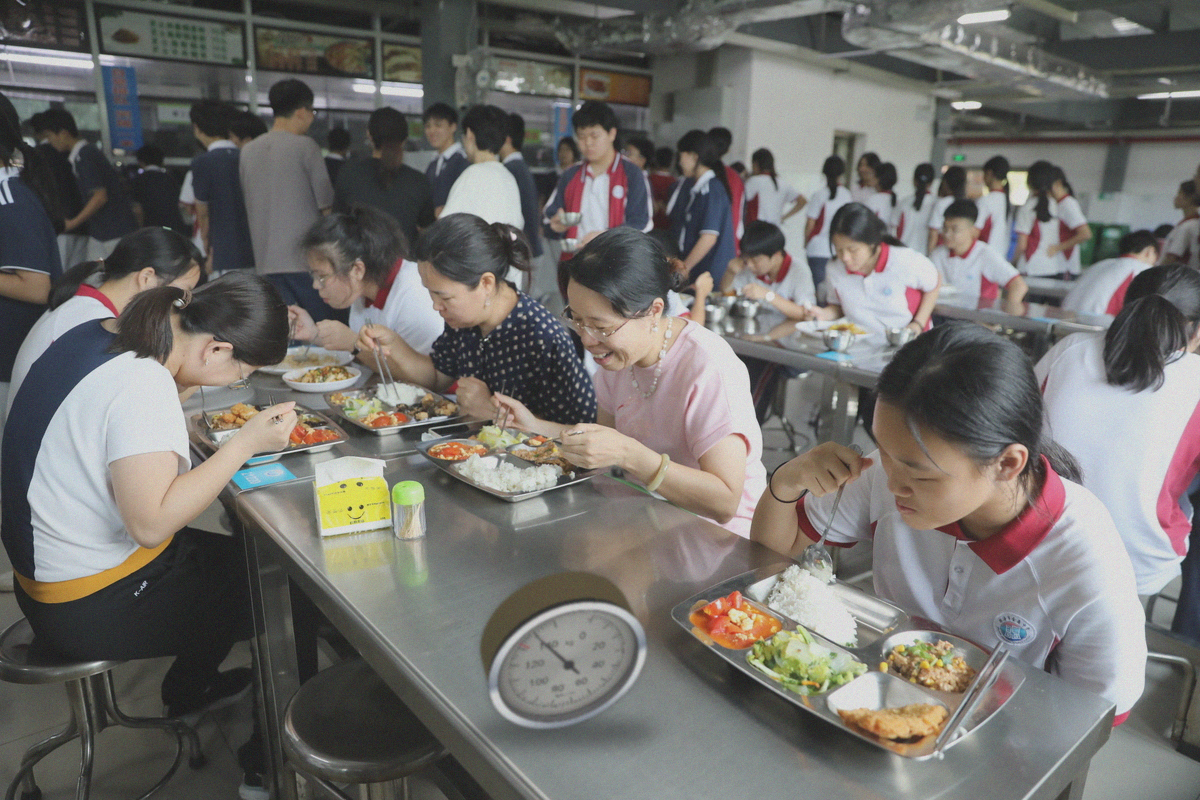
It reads 140 kg
